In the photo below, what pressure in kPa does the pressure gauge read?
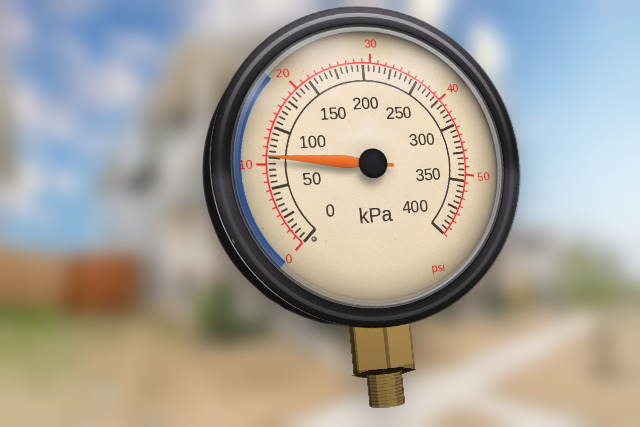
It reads 75 kPa
